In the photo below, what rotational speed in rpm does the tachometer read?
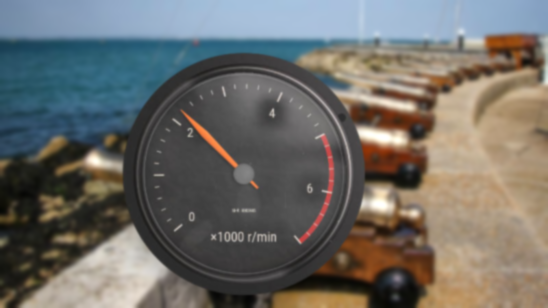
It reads 2200 rpm
